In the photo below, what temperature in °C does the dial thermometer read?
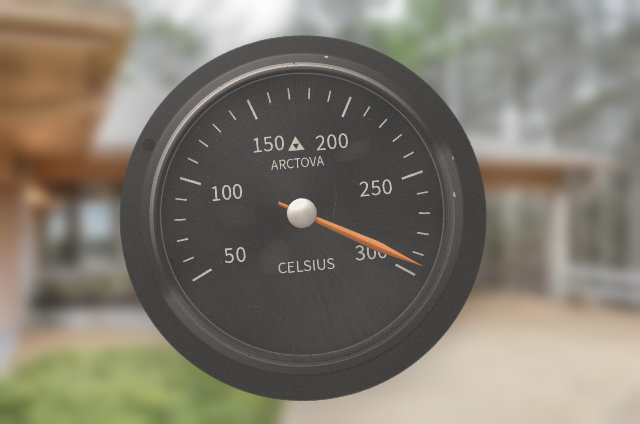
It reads 295 °C
